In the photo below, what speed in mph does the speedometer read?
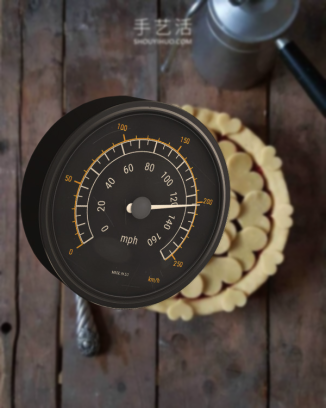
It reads 125 mph
